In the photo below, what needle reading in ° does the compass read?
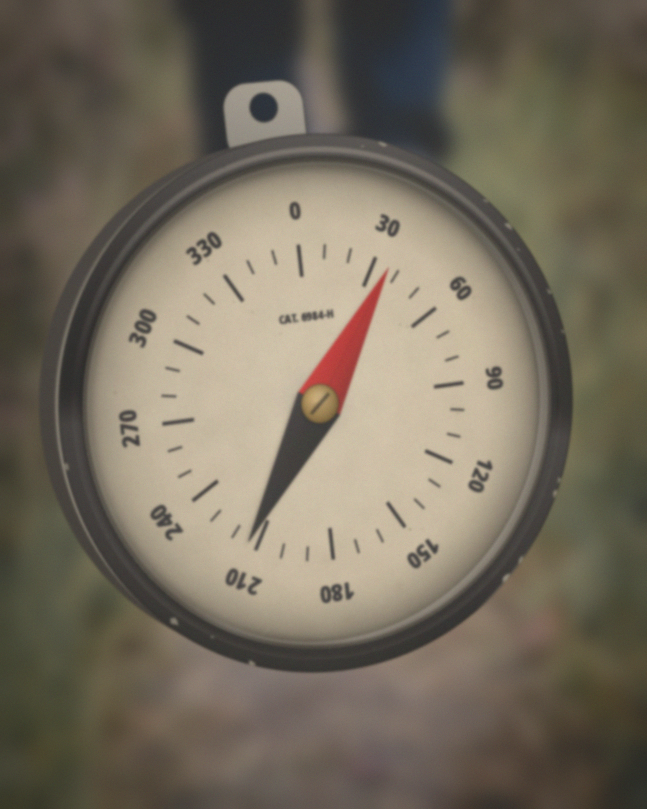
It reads 35 °
